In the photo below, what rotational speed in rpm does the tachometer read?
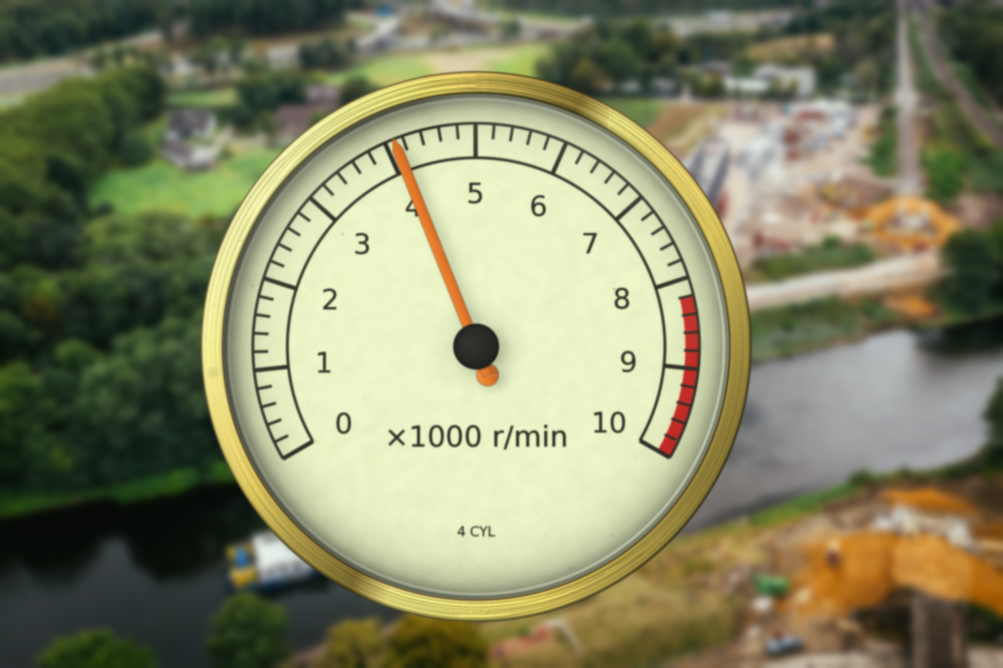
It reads 4100 rpm
